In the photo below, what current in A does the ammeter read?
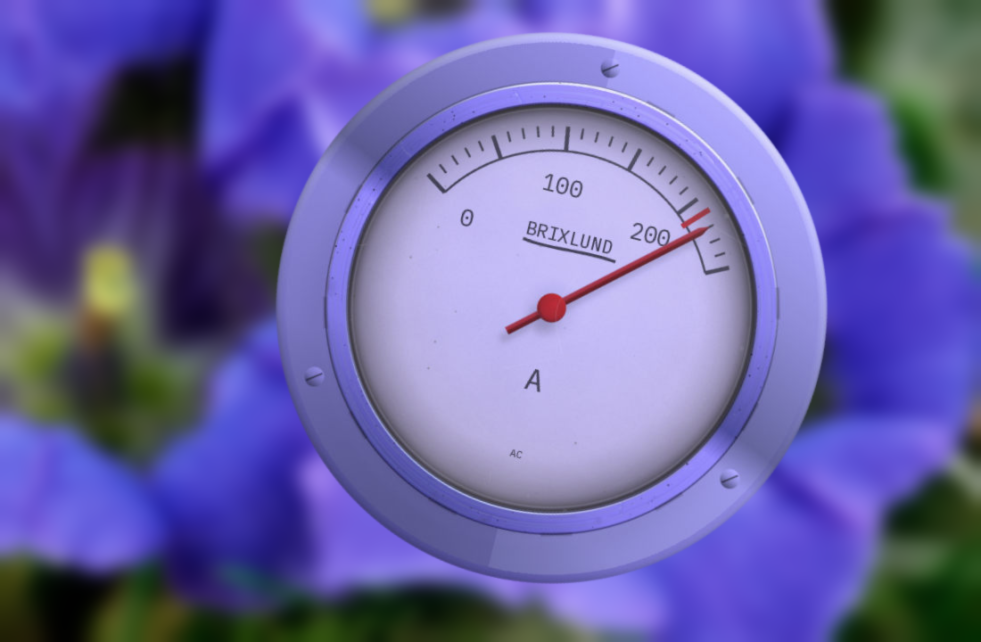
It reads 220 A
